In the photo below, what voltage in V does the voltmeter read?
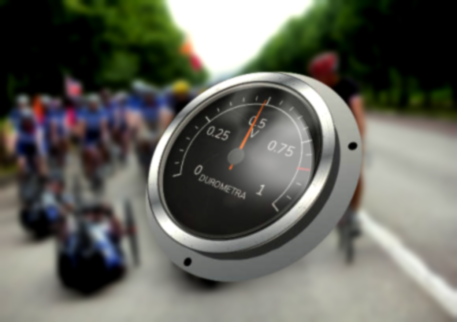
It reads 0.5 V
